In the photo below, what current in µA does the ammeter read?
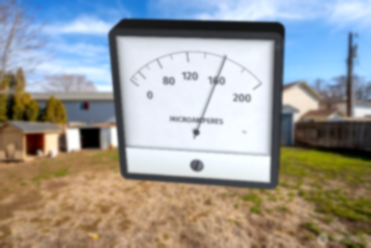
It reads 160 µA
